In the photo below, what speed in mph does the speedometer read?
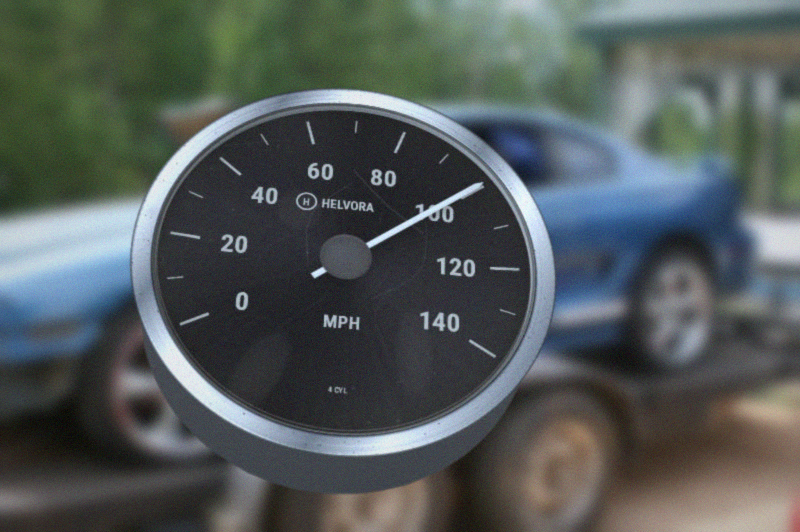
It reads 100 mph
